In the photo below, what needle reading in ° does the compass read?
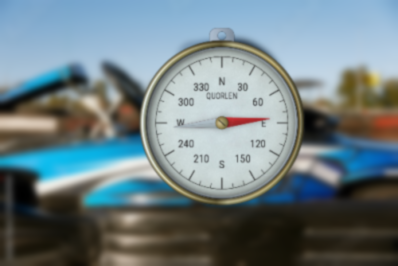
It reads 85 °
